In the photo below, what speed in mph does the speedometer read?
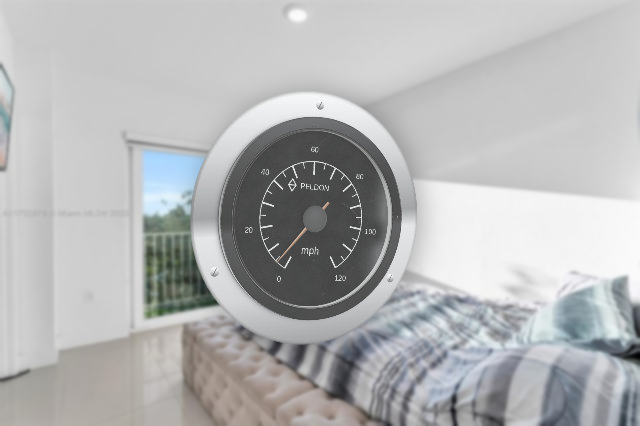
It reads 5 mph
